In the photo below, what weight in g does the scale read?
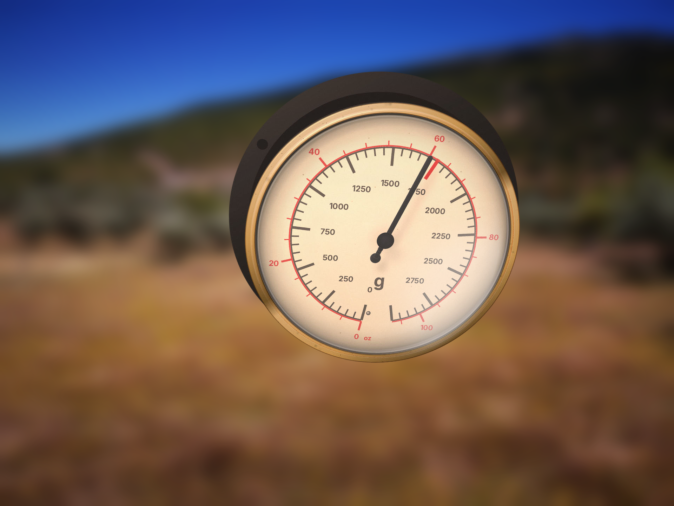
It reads 1700 g
